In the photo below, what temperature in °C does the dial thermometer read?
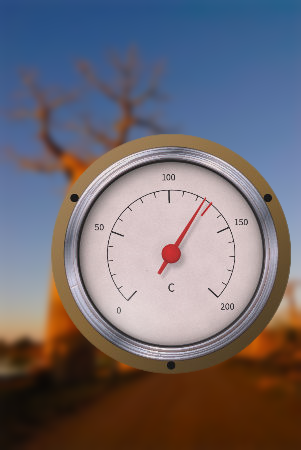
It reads 125 °C
